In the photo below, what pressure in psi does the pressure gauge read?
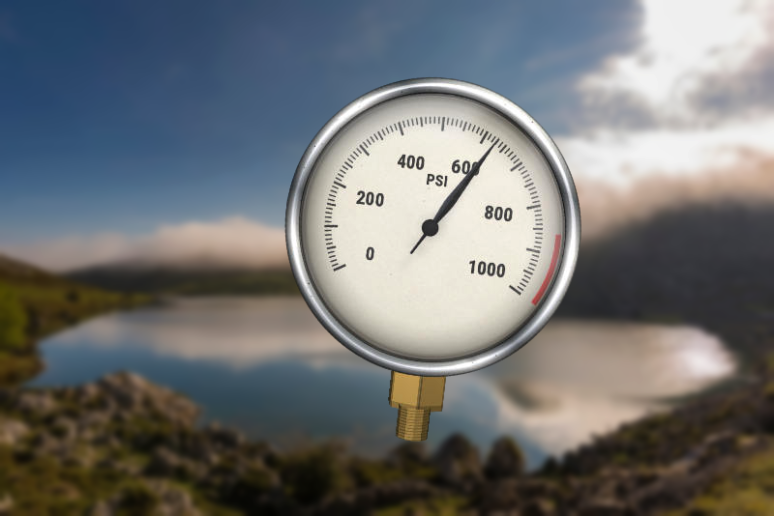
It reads 630 psi
